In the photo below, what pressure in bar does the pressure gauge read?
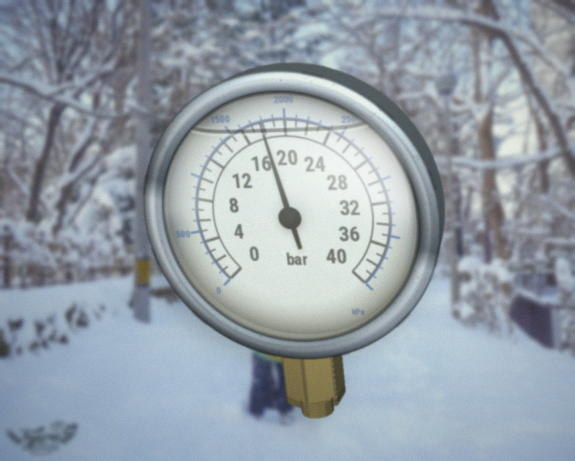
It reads 18 bar
